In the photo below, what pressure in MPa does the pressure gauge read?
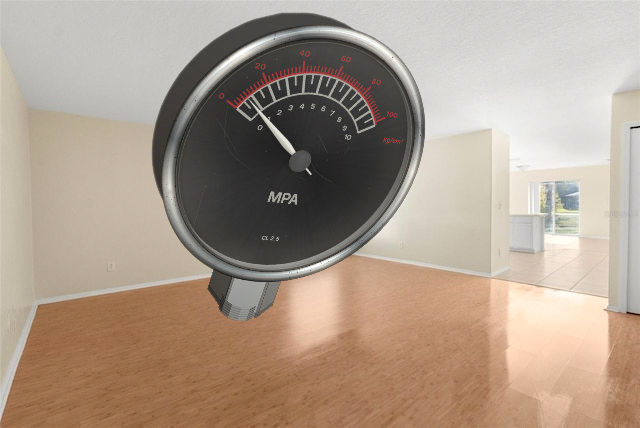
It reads 0.75 MPa
